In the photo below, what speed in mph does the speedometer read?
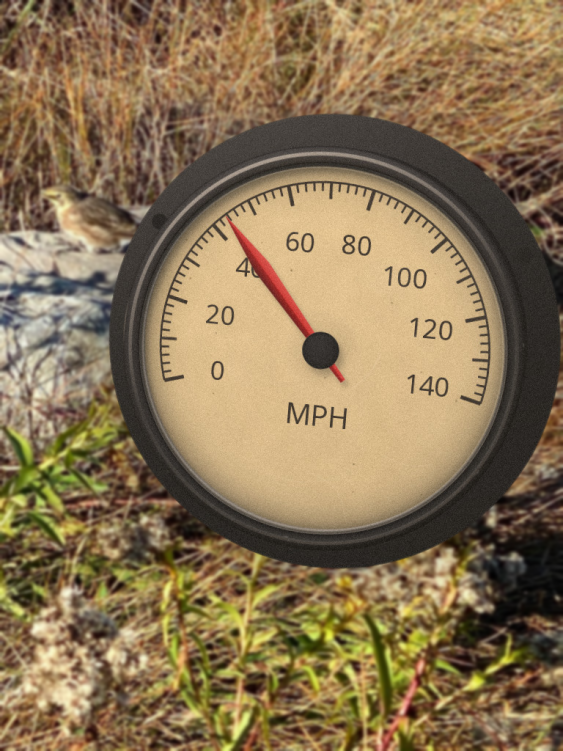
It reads 44 mph
